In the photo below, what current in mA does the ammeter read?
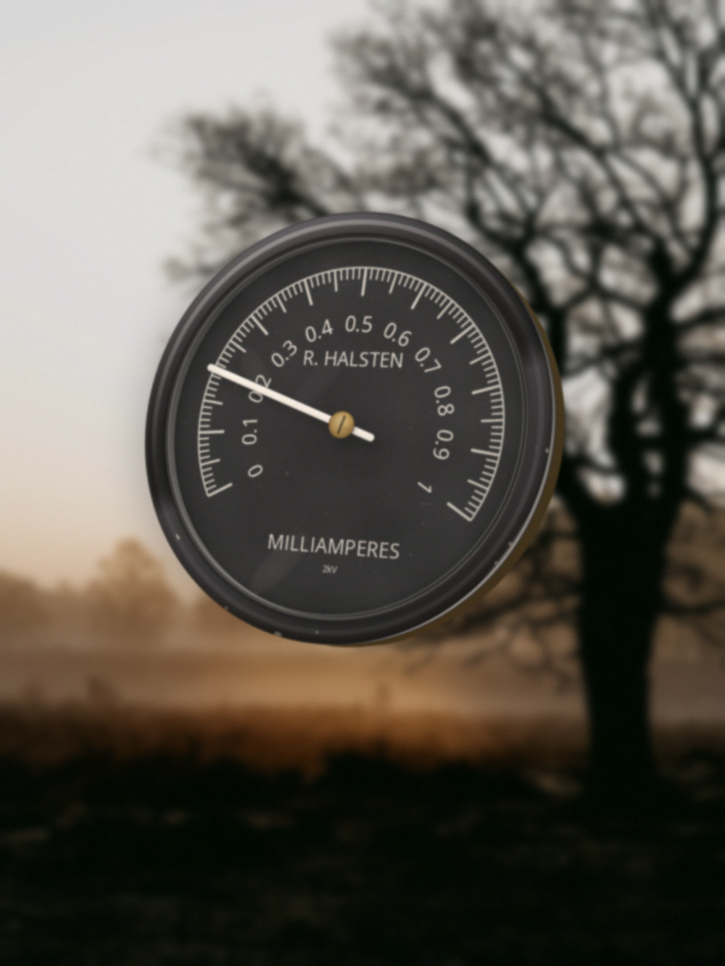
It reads 0.2 mA
